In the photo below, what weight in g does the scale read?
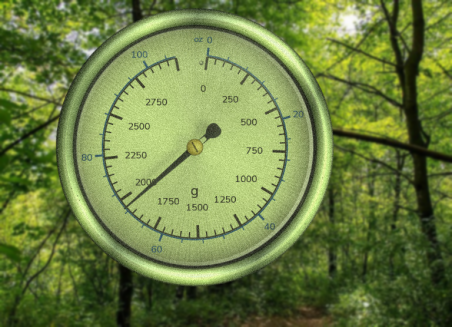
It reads 1950 g
